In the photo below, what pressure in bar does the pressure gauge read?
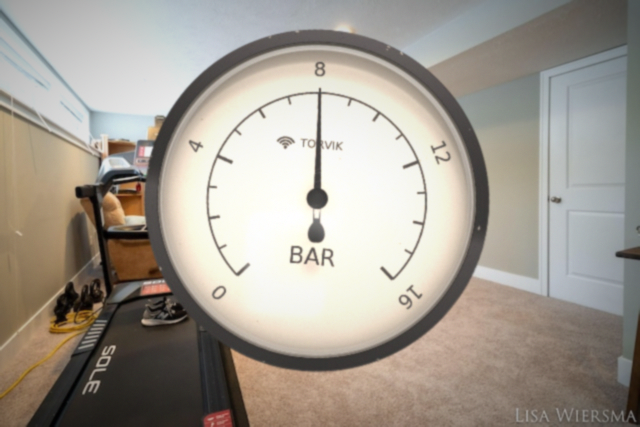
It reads 8 bar
